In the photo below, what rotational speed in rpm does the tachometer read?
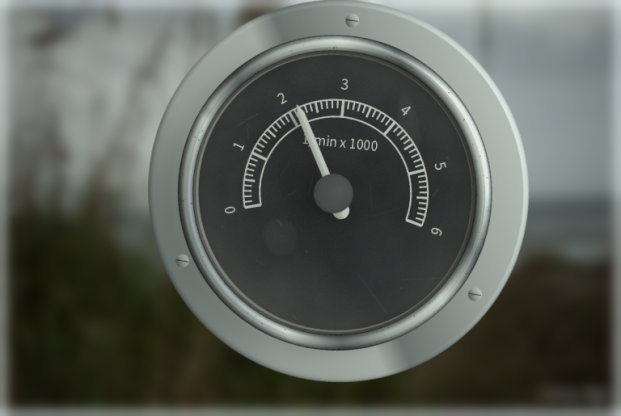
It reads 2200 rpm
